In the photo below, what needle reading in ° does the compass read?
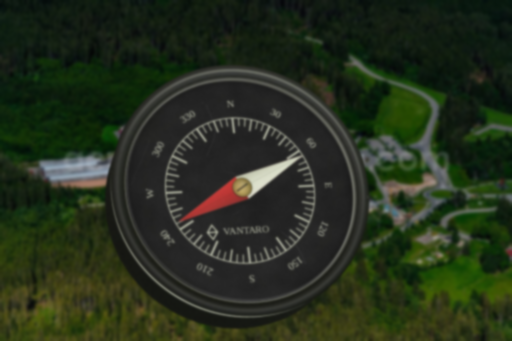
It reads 245 °
